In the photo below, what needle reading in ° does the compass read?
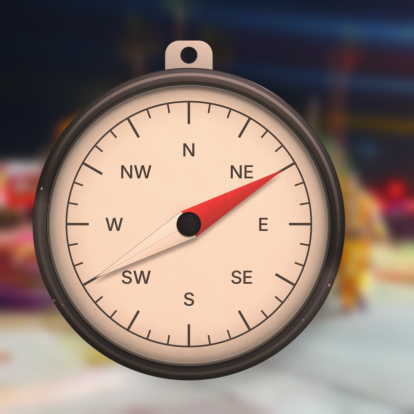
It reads 60 °
